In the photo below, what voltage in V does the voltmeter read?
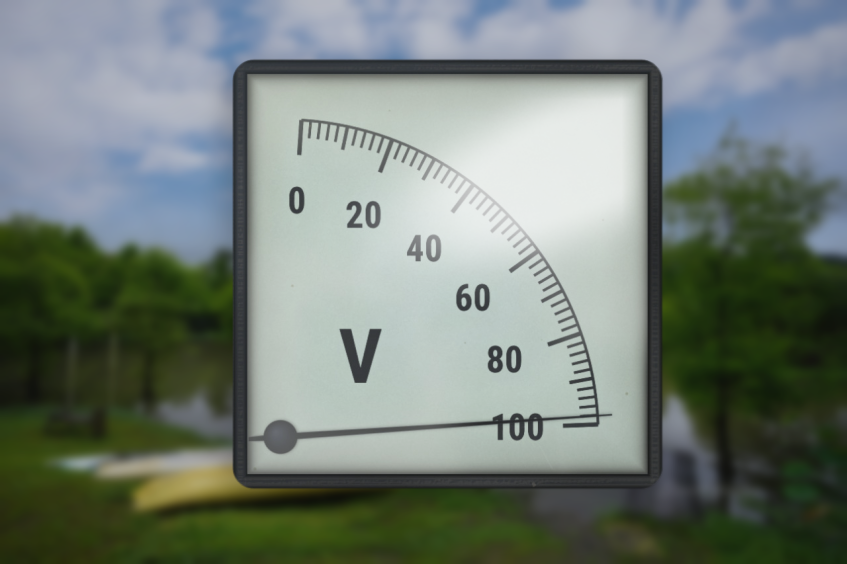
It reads 98 V
